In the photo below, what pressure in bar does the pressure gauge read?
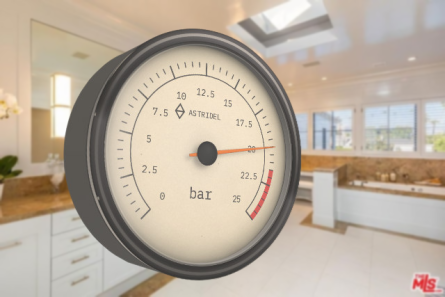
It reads 20 bar
